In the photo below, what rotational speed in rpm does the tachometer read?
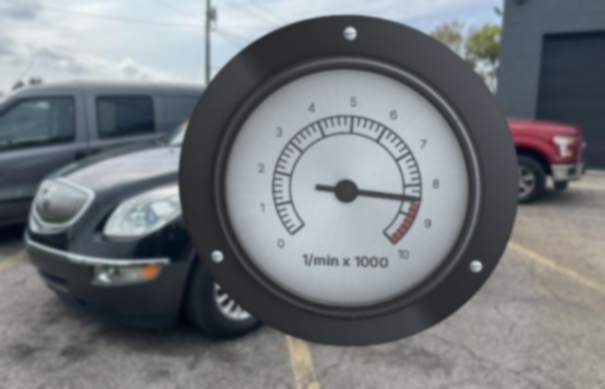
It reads 8400 rpm
